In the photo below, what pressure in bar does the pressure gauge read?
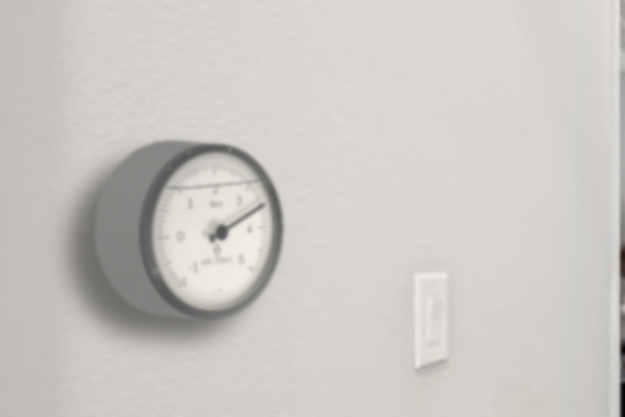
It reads 3.5 bar
